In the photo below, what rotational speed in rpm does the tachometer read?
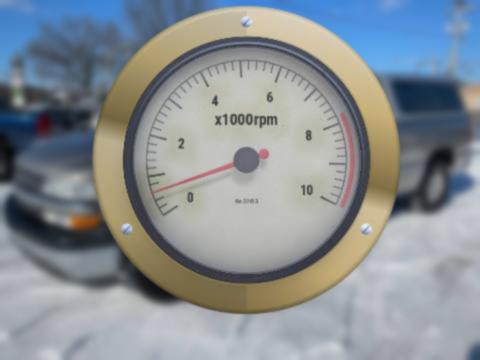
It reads 600 rpm
